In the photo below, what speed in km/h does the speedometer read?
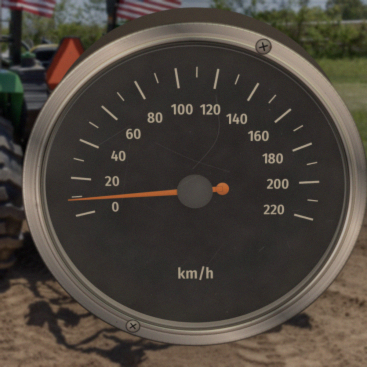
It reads 10 km/h
